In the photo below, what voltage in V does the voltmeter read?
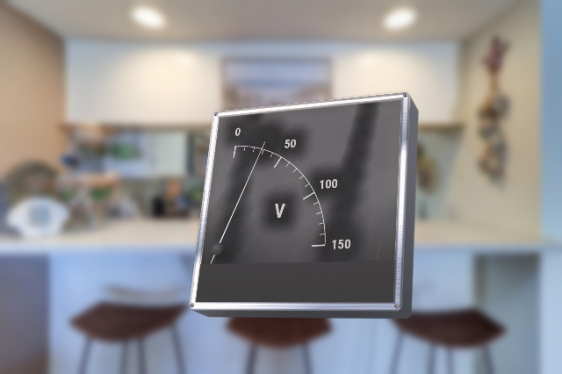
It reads 30 V
